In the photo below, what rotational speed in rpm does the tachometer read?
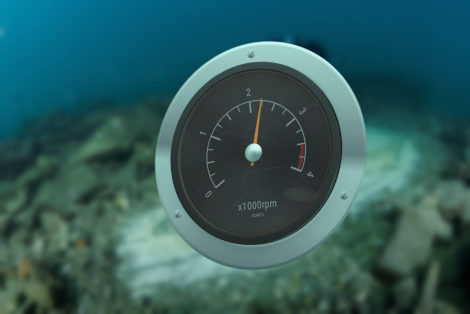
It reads 2250 rpm
